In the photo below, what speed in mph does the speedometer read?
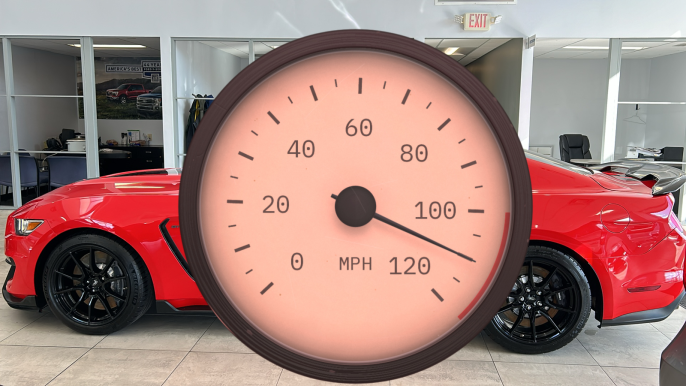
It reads 110 mph
